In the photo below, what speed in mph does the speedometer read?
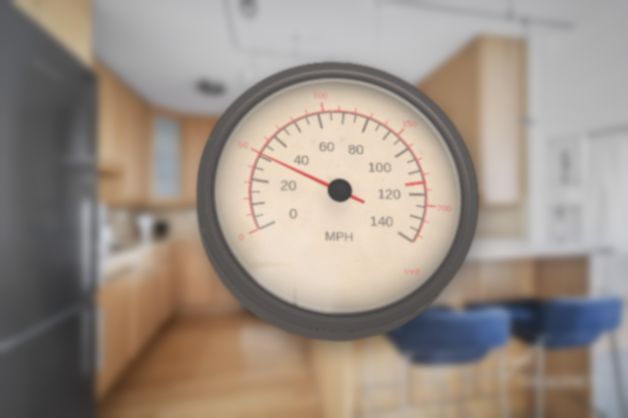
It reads 30 mph
